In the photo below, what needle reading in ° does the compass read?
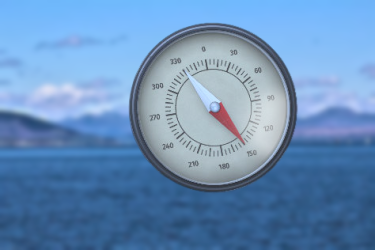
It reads 150 °
